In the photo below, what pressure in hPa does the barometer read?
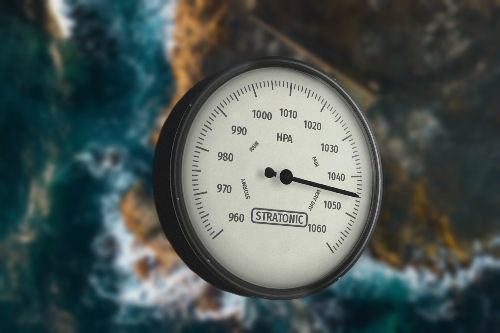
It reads 1045 hPa
